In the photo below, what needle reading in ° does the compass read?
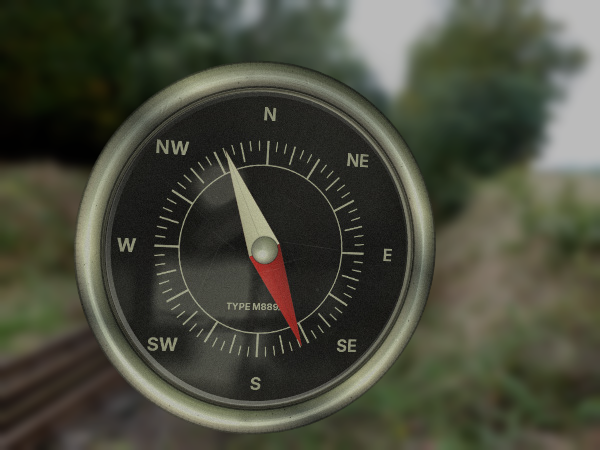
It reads 155 °
